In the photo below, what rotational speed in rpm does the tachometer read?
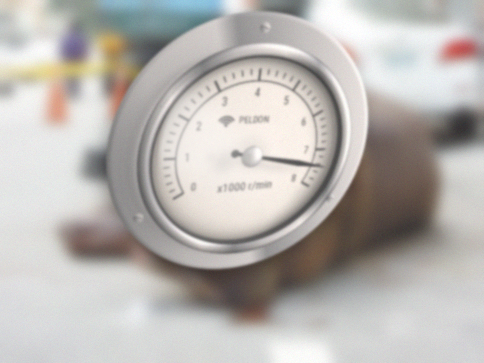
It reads 7400 rpm
